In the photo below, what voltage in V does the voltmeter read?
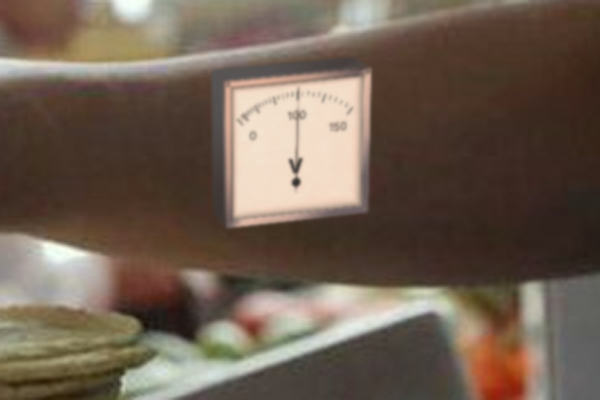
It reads 100 V
